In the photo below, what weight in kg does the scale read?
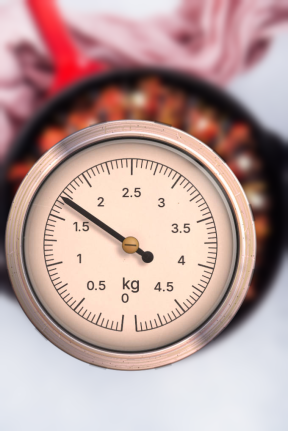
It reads 1.7 kg
